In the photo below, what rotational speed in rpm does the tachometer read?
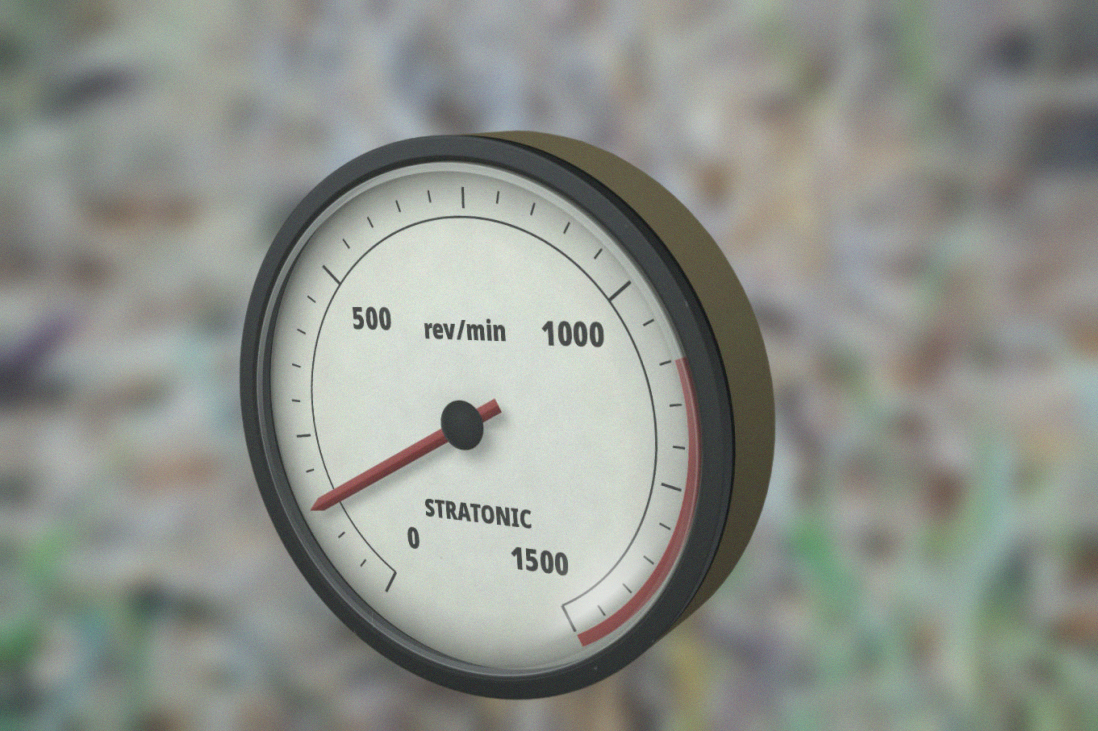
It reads 150 rpm
